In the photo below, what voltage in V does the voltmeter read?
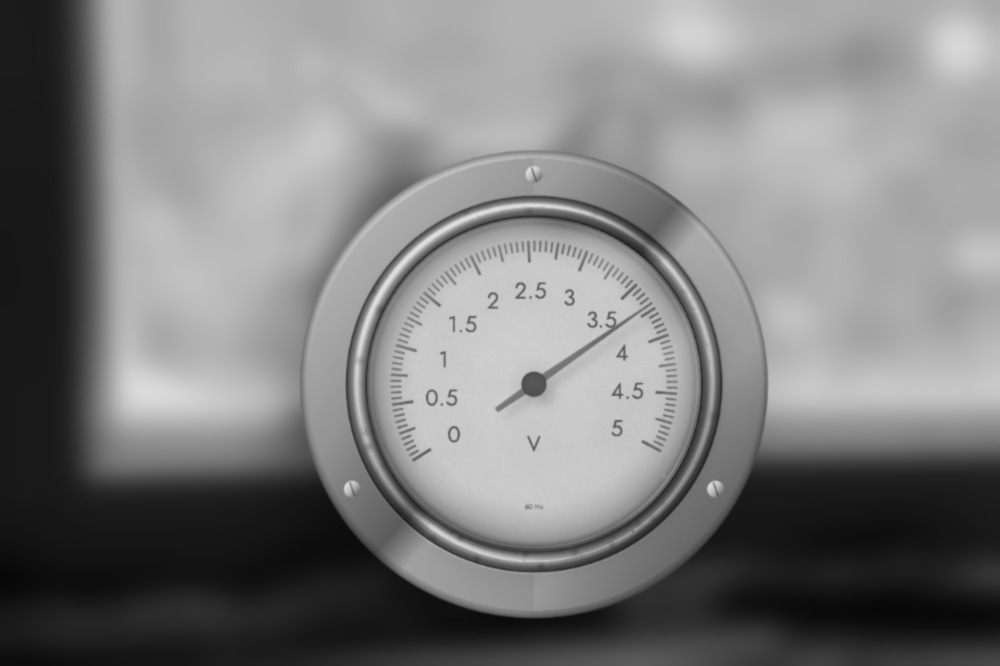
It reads 3.7 V
